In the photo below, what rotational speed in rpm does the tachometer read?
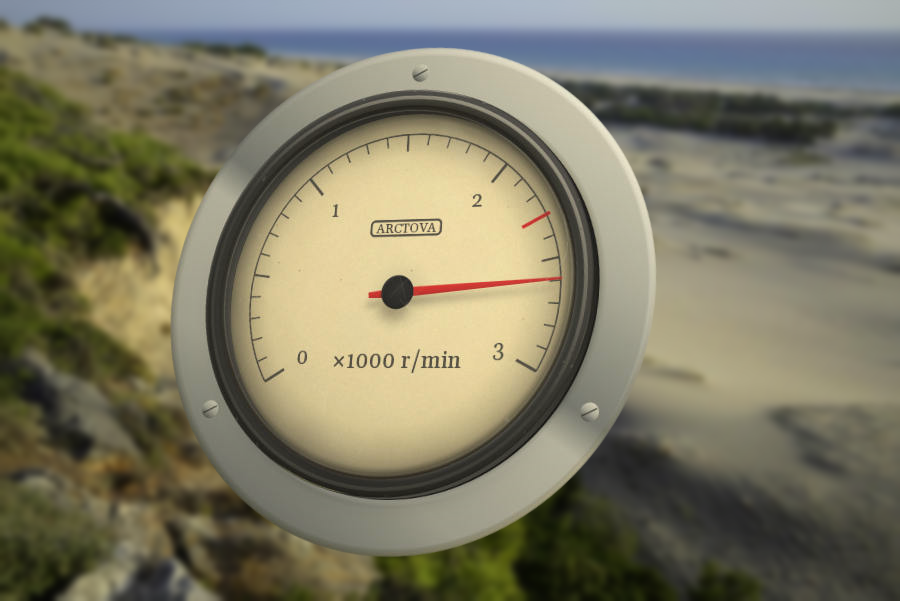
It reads 2600 rpm
